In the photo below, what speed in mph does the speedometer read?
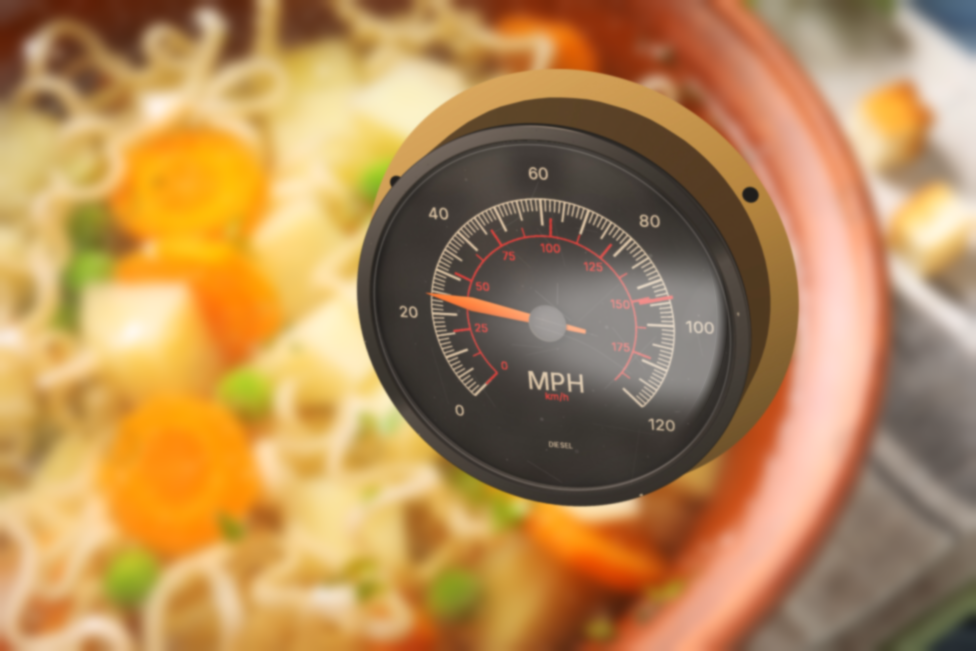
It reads 25 mph
